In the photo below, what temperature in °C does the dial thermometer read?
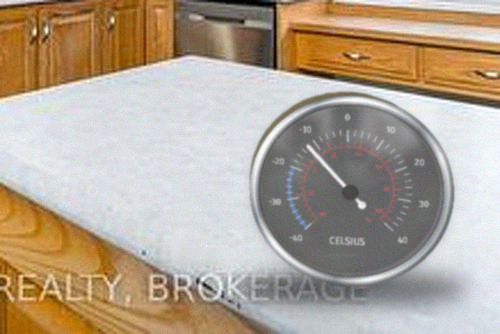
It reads -12 °C
